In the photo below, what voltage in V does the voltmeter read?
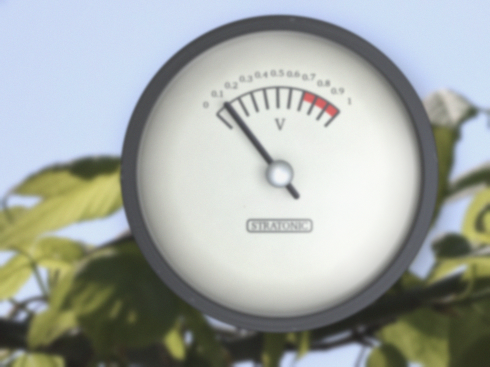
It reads 0.1 V
